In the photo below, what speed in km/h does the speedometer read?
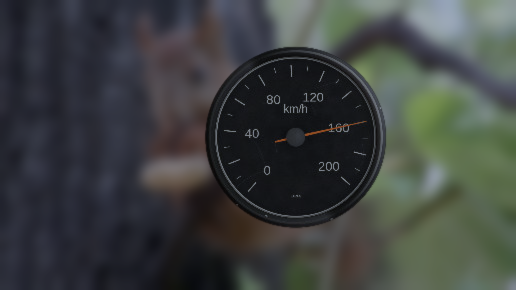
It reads 160 km/h
